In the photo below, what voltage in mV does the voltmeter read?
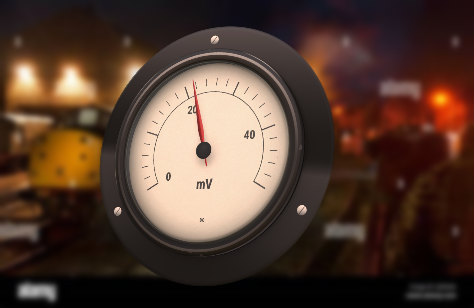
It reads 22 mV
